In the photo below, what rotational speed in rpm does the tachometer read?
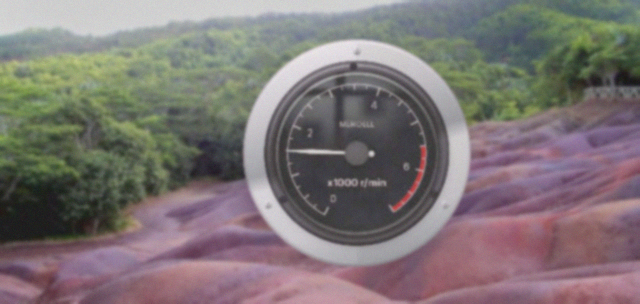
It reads 1500 rpm
